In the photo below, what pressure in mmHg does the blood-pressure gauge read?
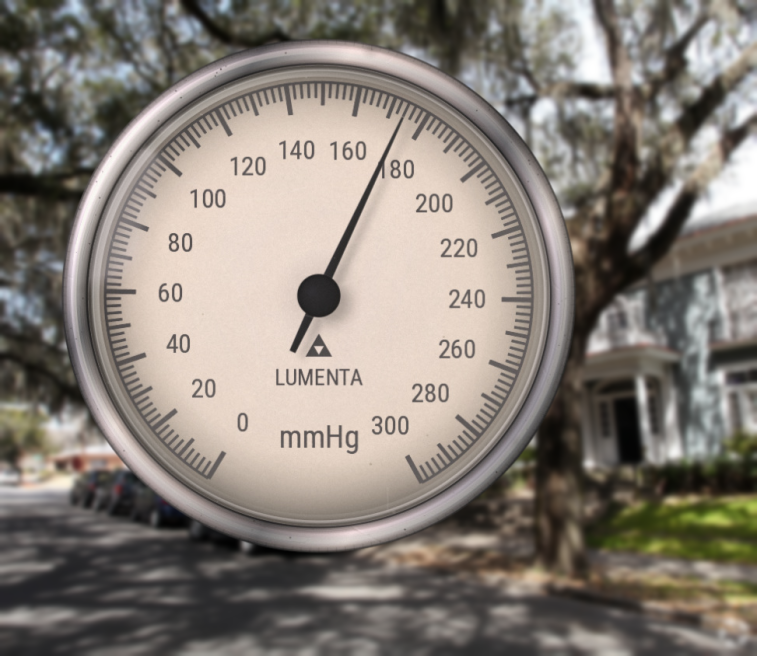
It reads 174 mmHg
